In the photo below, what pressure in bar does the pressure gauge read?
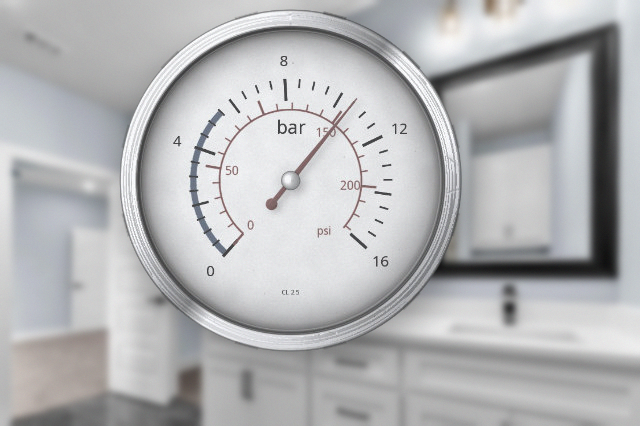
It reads 10.5 bar
